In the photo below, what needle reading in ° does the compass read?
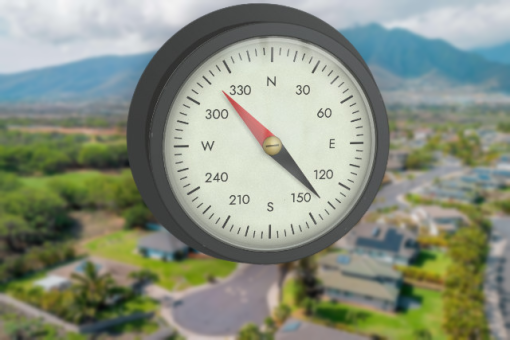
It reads 317.5 °
